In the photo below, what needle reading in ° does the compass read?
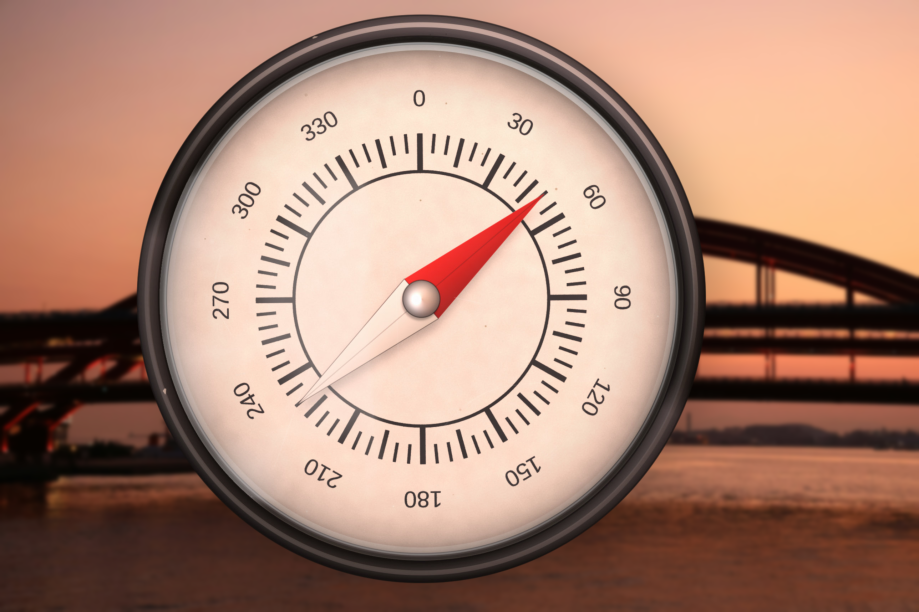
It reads 50 °
